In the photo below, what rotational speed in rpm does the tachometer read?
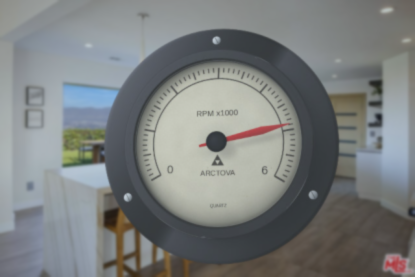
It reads 4900 rpm
